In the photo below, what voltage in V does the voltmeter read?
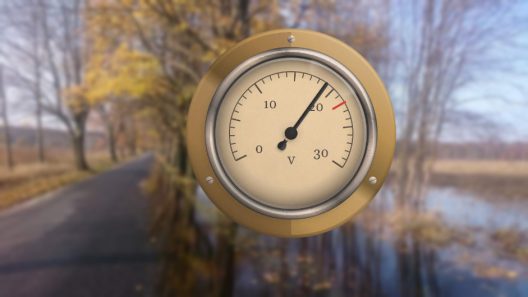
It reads 19 V
